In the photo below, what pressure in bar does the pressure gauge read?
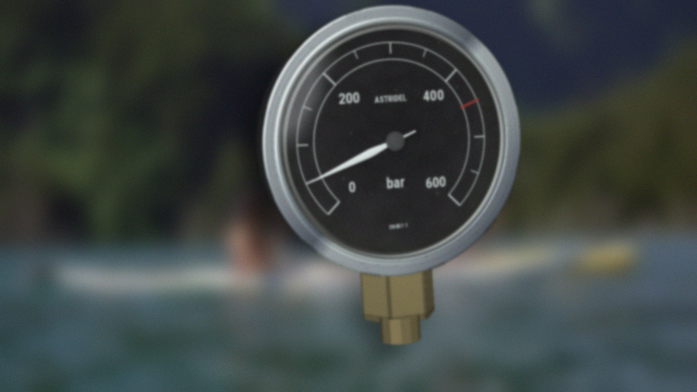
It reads 50 bar
